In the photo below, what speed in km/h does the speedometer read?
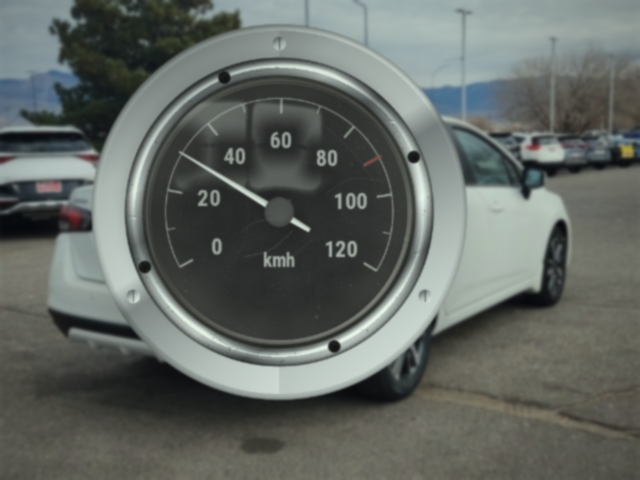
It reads 30 km/h
